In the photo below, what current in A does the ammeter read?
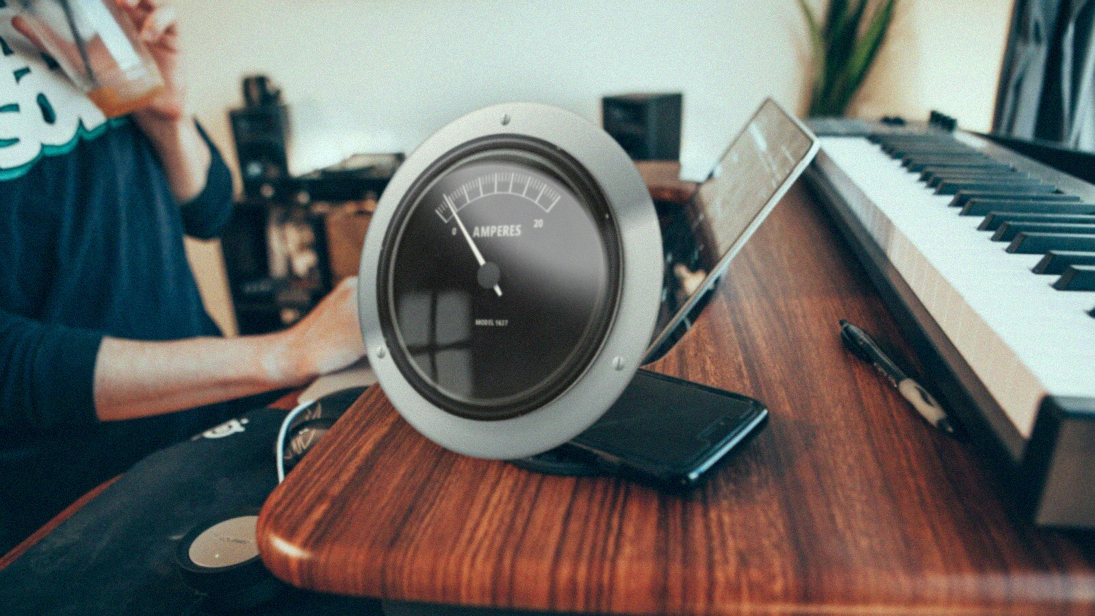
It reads 2.5 A
